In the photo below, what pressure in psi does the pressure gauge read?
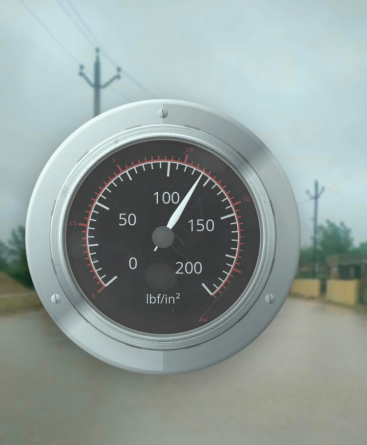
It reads 120 psi
